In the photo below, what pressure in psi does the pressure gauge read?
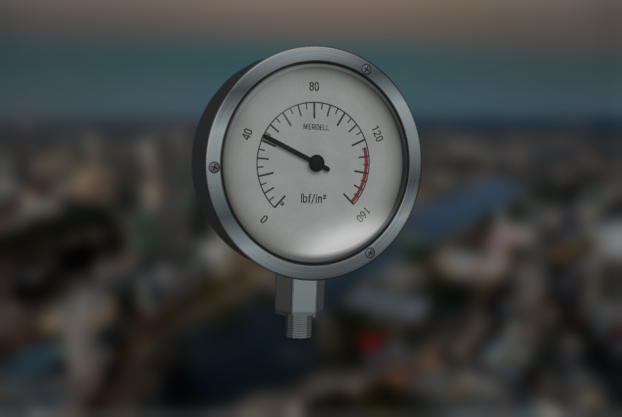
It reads 42.5 psi
